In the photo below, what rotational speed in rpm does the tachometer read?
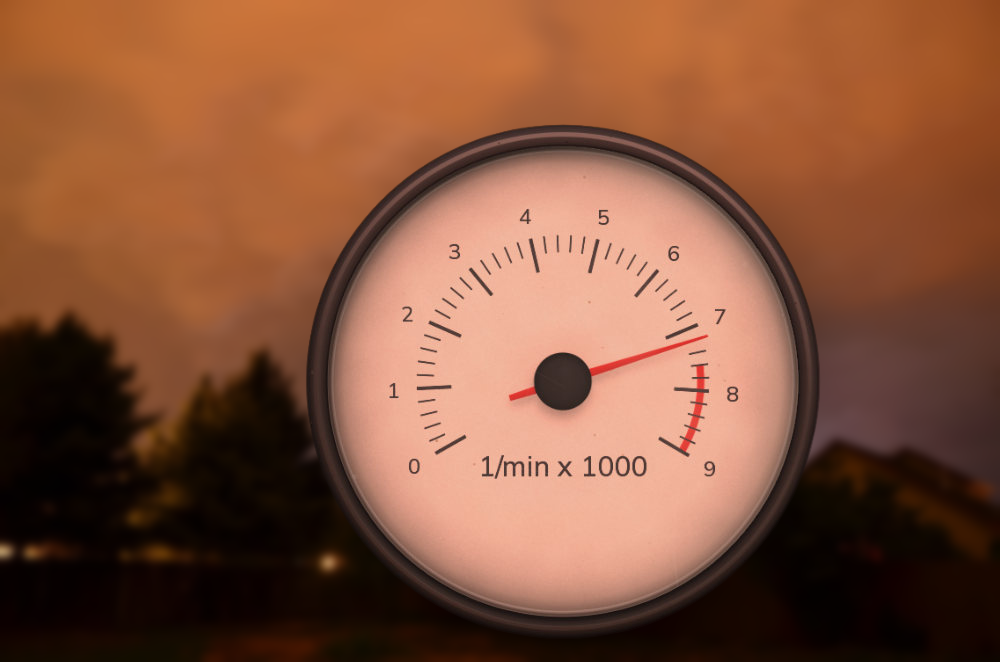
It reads 7200 rpm
